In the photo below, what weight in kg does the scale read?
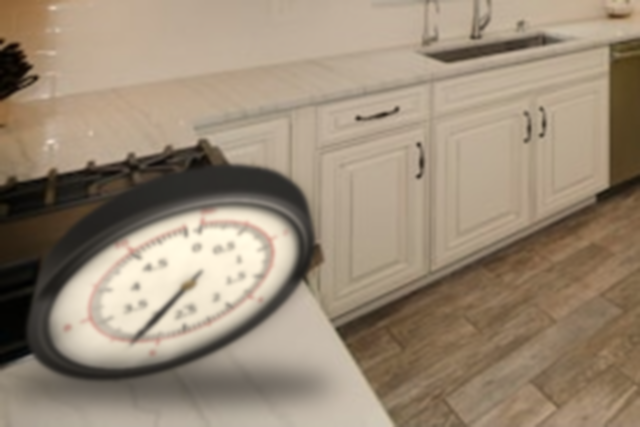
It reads 3 kg
